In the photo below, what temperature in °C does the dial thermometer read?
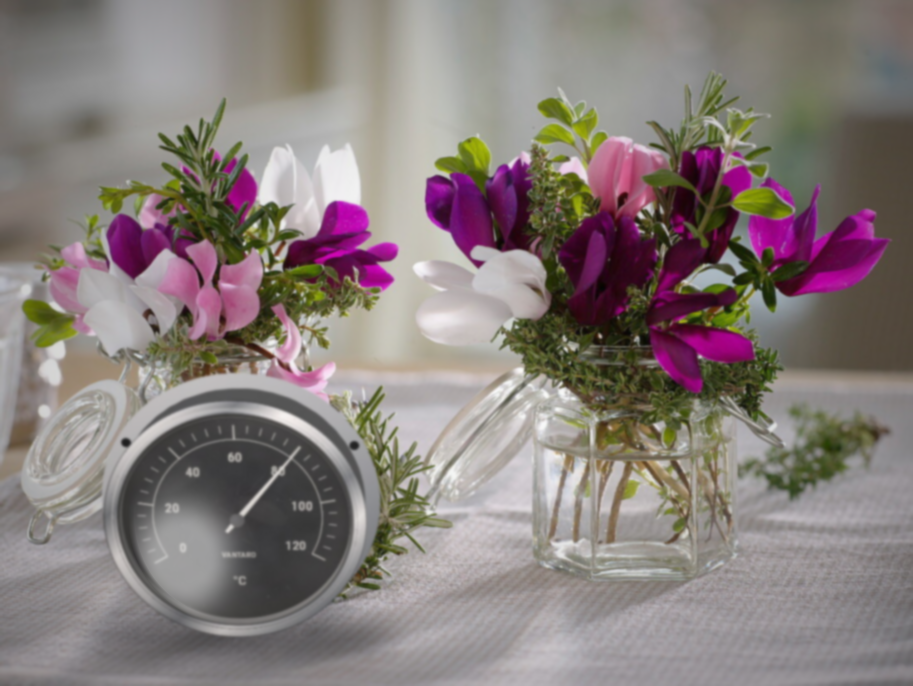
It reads 80 °C
